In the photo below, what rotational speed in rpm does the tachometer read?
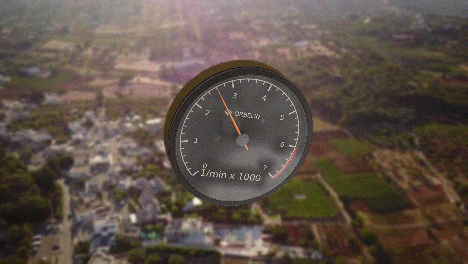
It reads 2600 rpm
